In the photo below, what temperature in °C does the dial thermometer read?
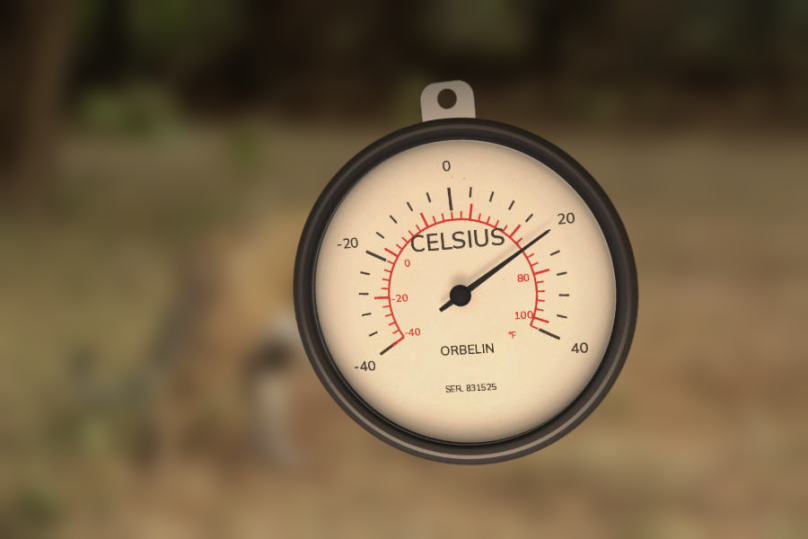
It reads 20 °C
